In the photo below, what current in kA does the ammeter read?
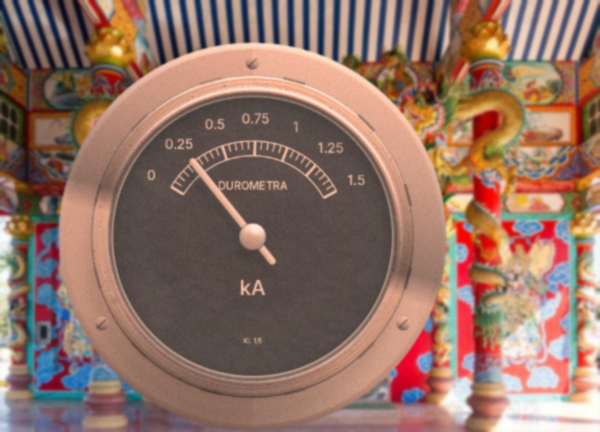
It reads 0.25 kA
